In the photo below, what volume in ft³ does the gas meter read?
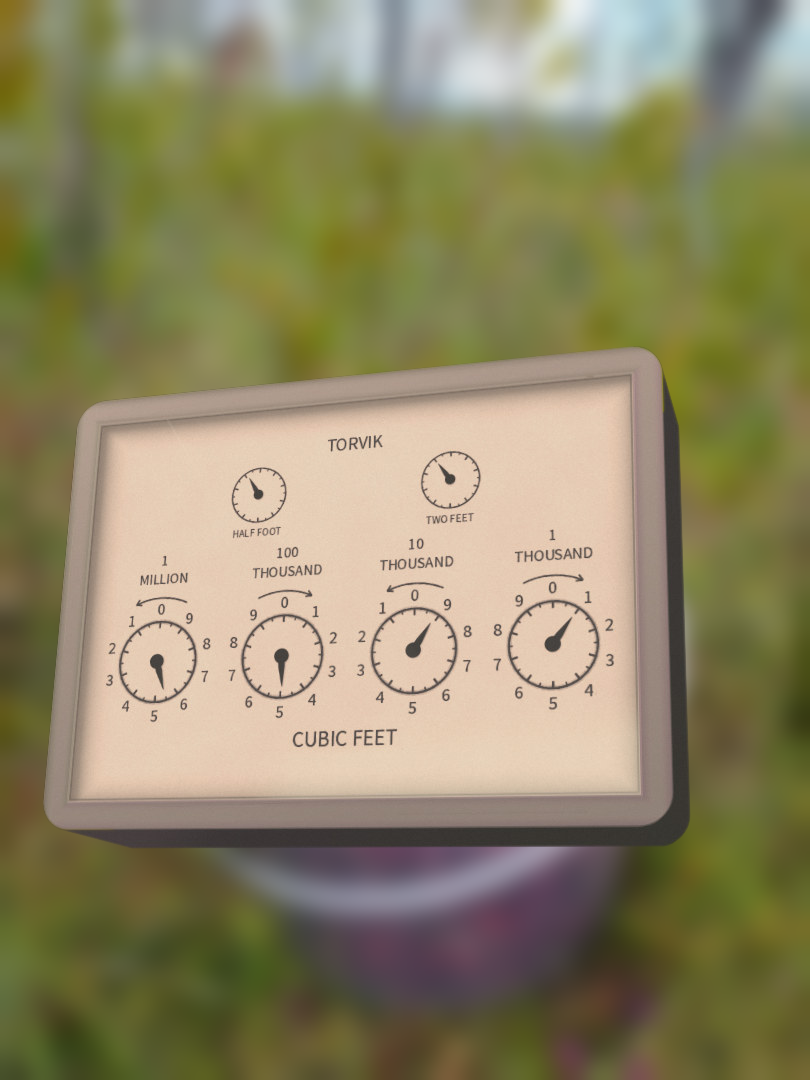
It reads 549100 ft³
